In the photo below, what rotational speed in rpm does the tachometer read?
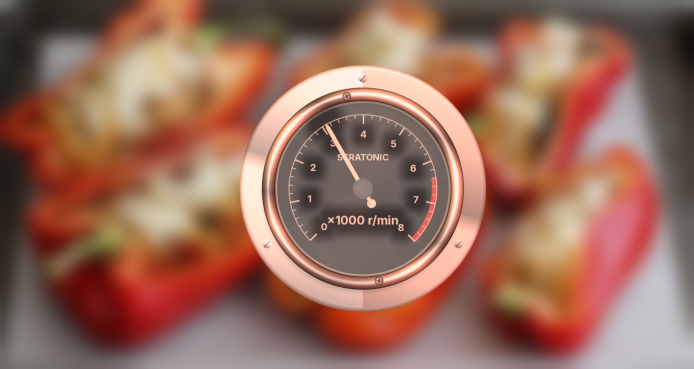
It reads 3100 rpm
